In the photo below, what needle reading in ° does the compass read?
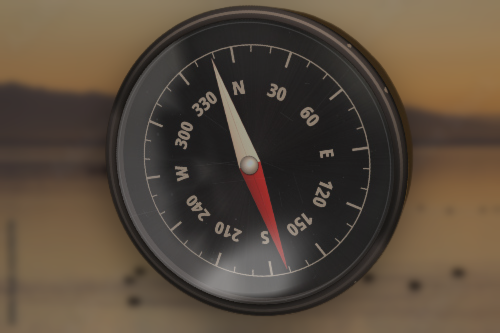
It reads 170 °
